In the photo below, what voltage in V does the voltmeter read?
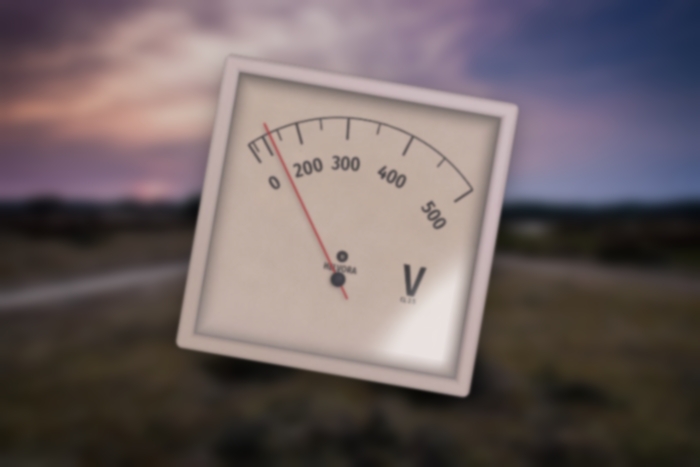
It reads 125 V
